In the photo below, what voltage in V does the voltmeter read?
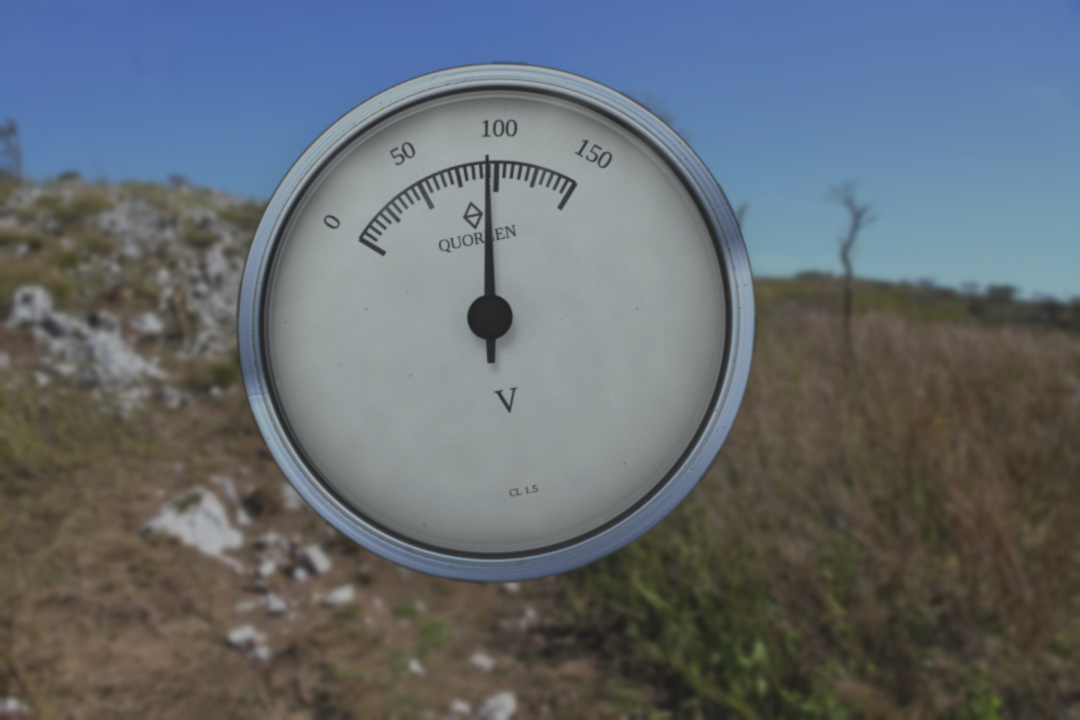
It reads 95 V
